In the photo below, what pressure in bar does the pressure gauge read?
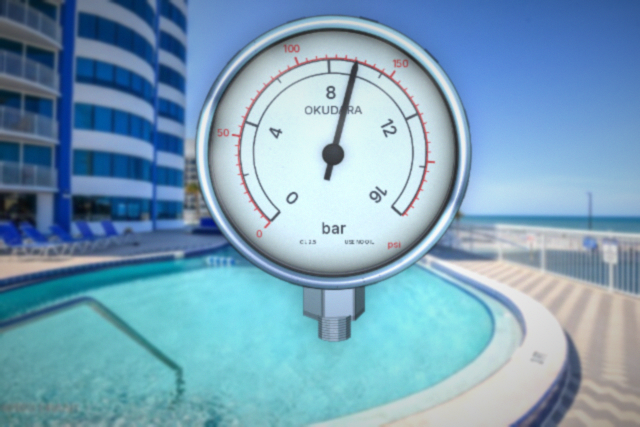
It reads 9 bar
